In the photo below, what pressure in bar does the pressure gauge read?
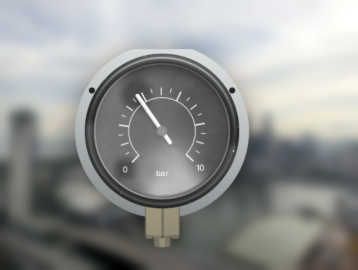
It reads 3.75 bar
